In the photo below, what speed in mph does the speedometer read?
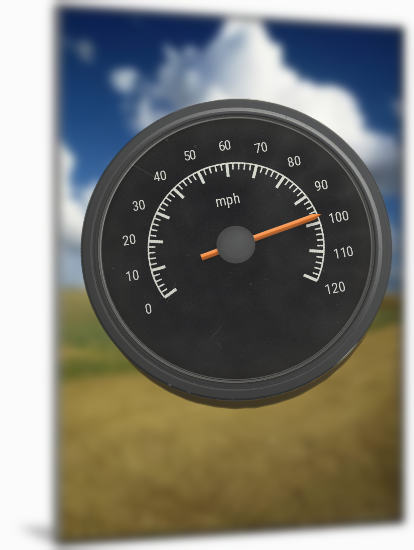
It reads 98 mph
